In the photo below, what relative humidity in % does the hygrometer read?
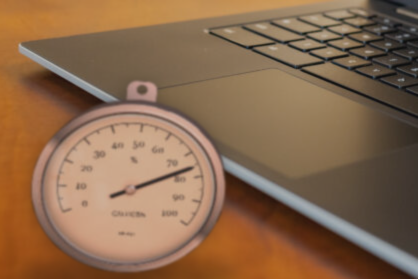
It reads 75 %
